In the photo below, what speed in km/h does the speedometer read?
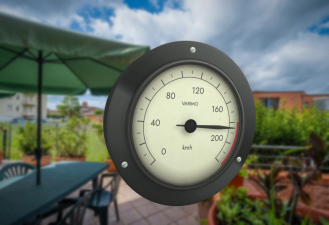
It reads 185 km/h
